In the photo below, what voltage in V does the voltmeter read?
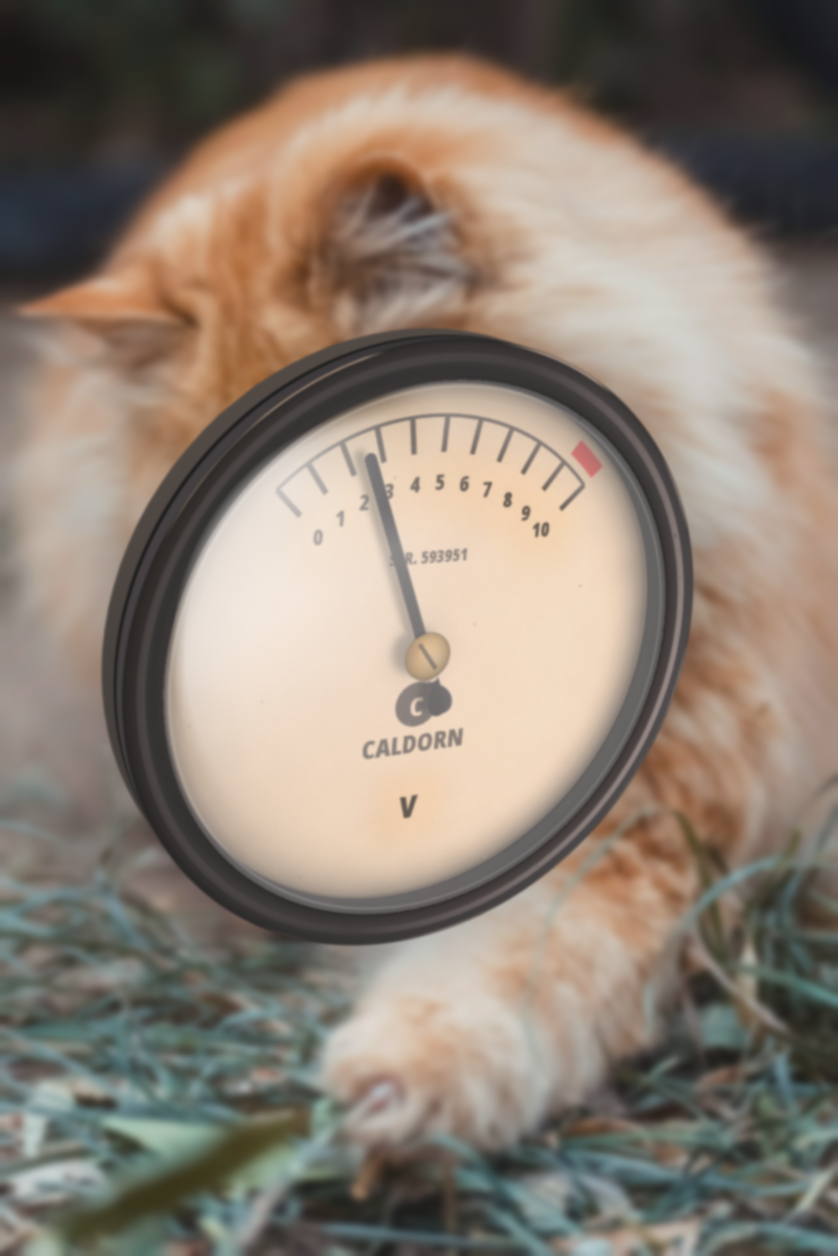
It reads 2.5 V
